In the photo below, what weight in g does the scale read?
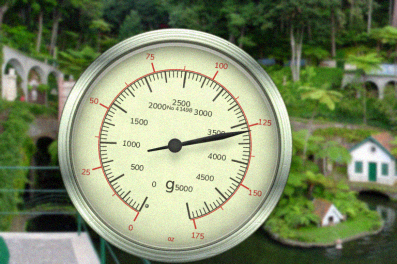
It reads 3600 g
